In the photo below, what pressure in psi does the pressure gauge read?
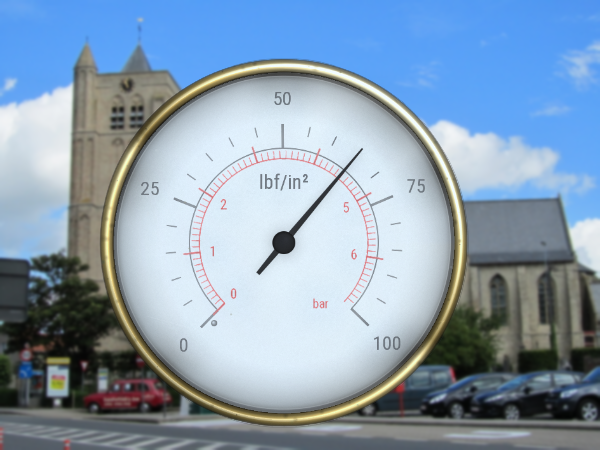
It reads 65 psi
